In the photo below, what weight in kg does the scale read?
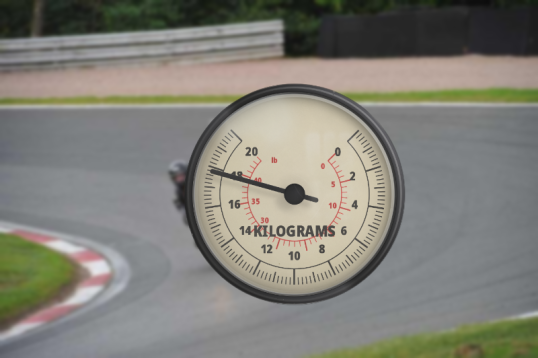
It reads 17.8 kg
